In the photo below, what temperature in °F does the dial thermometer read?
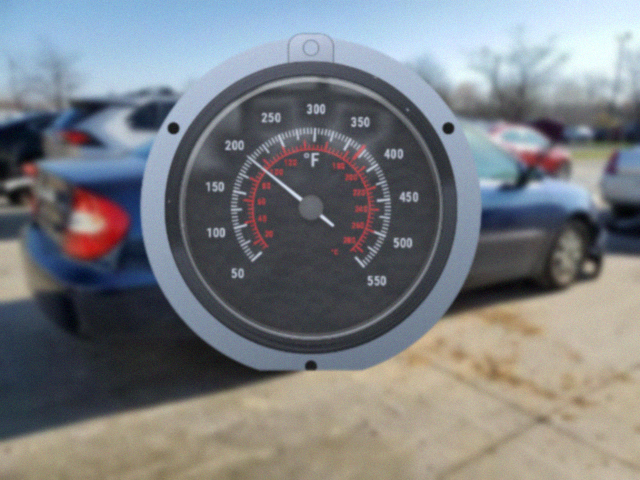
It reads 200 °F
